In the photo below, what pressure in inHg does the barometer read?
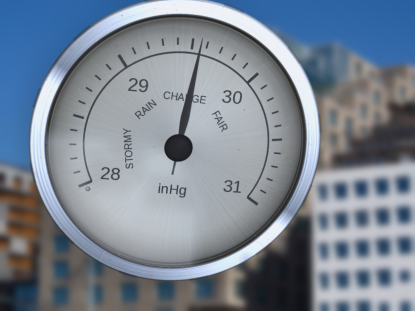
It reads 29.55 inHg
